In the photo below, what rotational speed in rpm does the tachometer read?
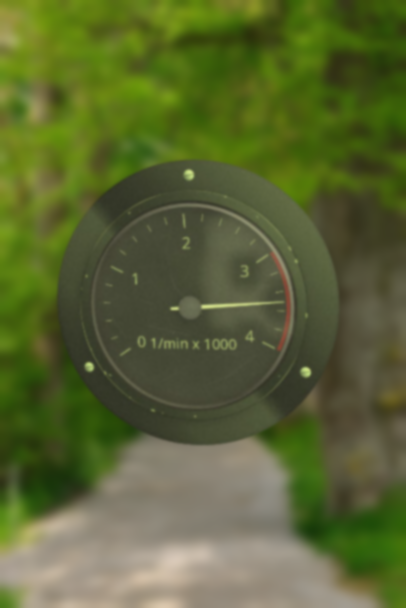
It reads 3500 rpm
